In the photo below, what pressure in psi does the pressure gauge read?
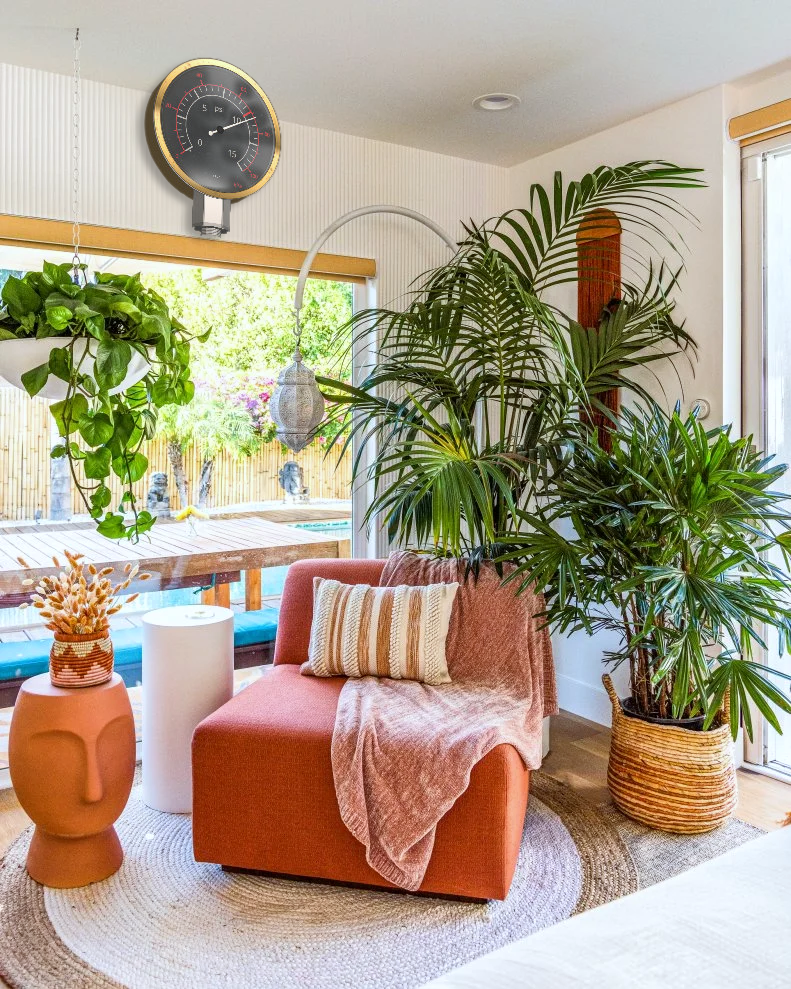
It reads 10.5 psi
